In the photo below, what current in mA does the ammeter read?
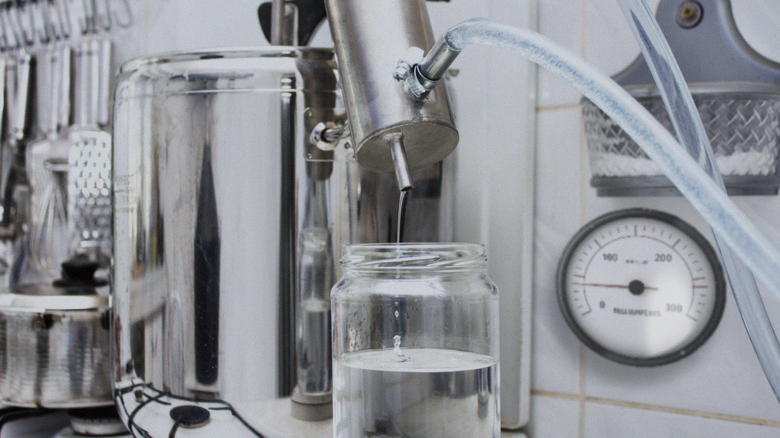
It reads 40 mA
